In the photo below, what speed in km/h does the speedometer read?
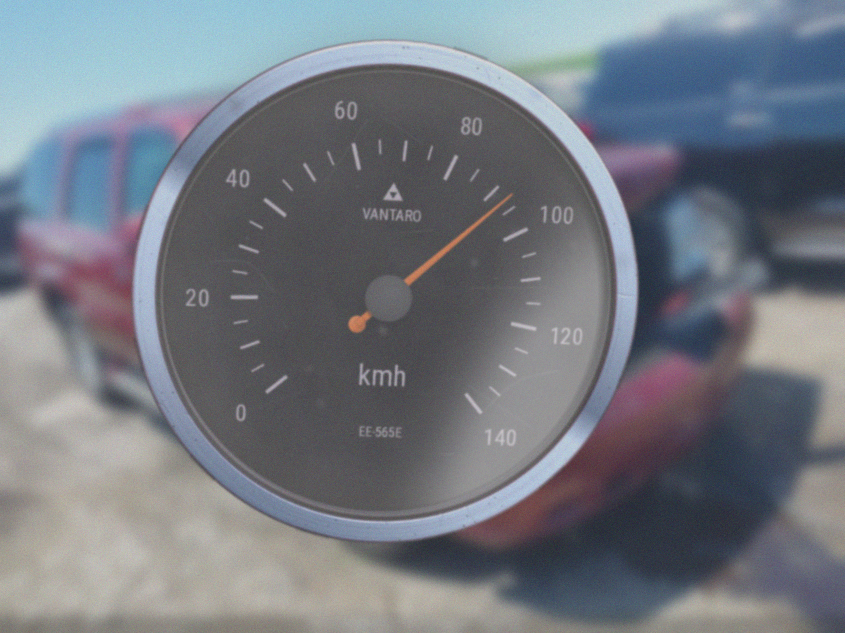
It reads 92.5 km/h
